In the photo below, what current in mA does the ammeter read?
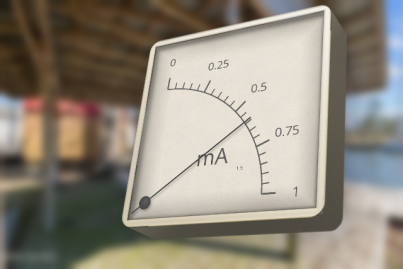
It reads 0.6 mA
